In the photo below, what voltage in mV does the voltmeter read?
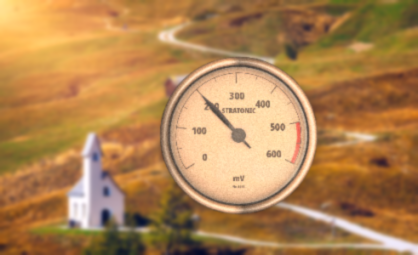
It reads 200 mV
